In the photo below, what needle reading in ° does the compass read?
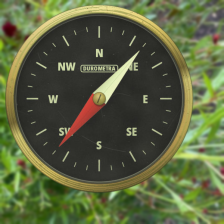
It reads 220 °
